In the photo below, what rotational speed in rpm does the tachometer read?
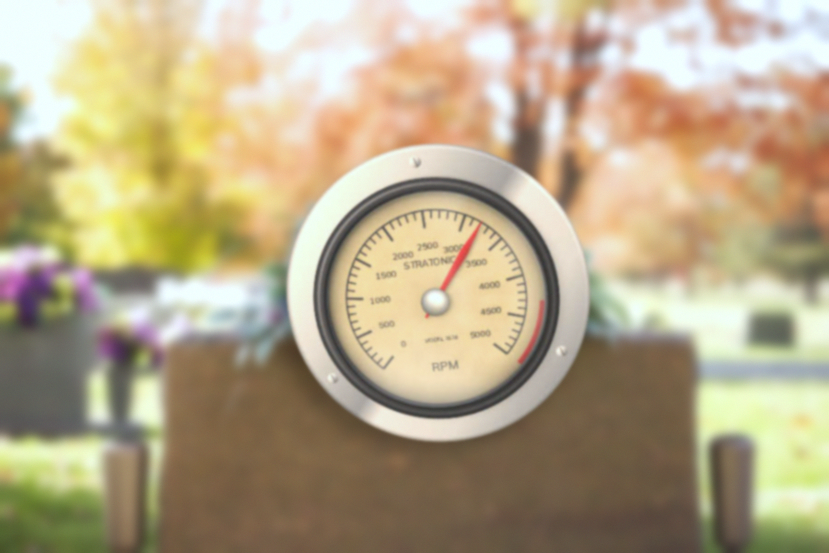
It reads 3200 rpm
